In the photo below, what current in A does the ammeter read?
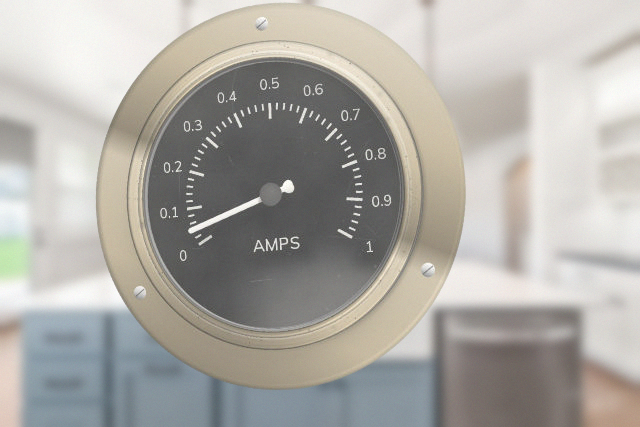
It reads 0.04 A
